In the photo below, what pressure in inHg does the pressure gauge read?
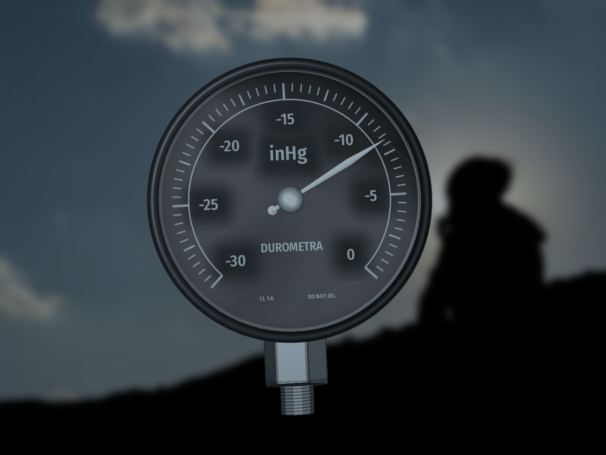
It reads -8.25 inHg
